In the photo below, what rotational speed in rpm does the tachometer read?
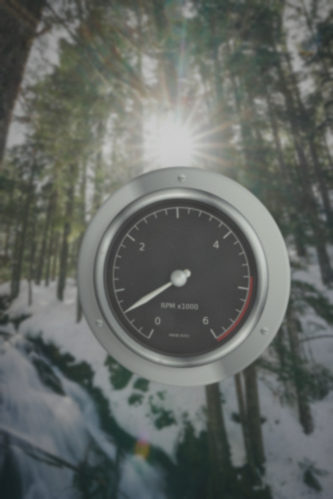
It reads 600 rpm
